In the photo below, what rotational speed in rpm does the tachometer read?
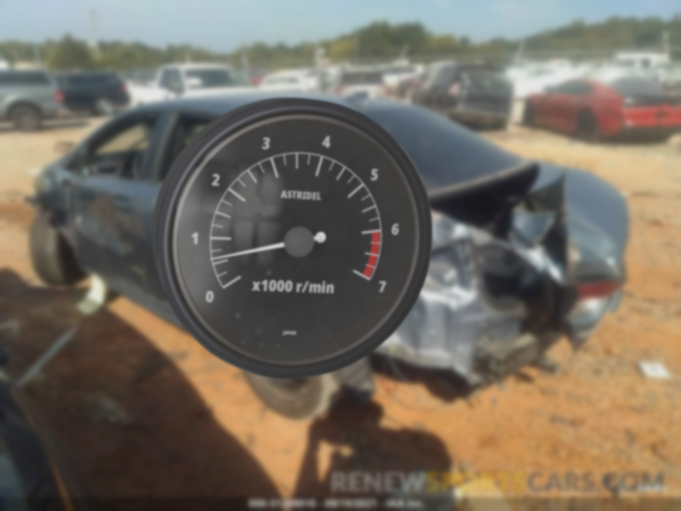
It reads 625 rpm
